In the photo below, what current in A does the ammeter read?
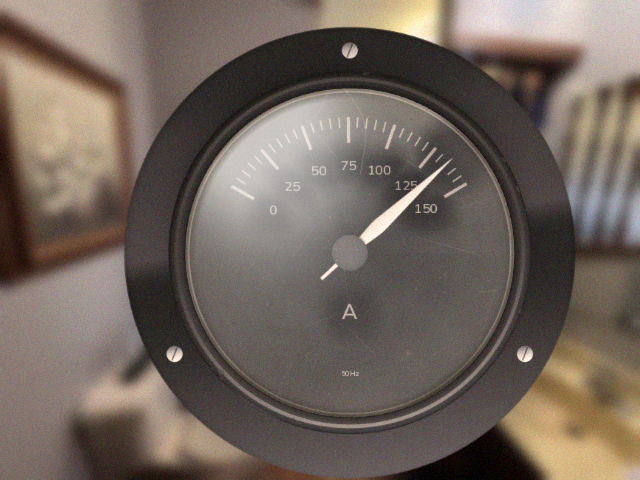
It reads 135 A
